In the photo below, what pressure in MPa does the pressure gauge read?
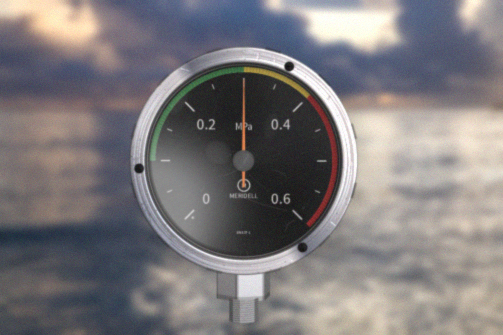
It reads 0.3 MPa
